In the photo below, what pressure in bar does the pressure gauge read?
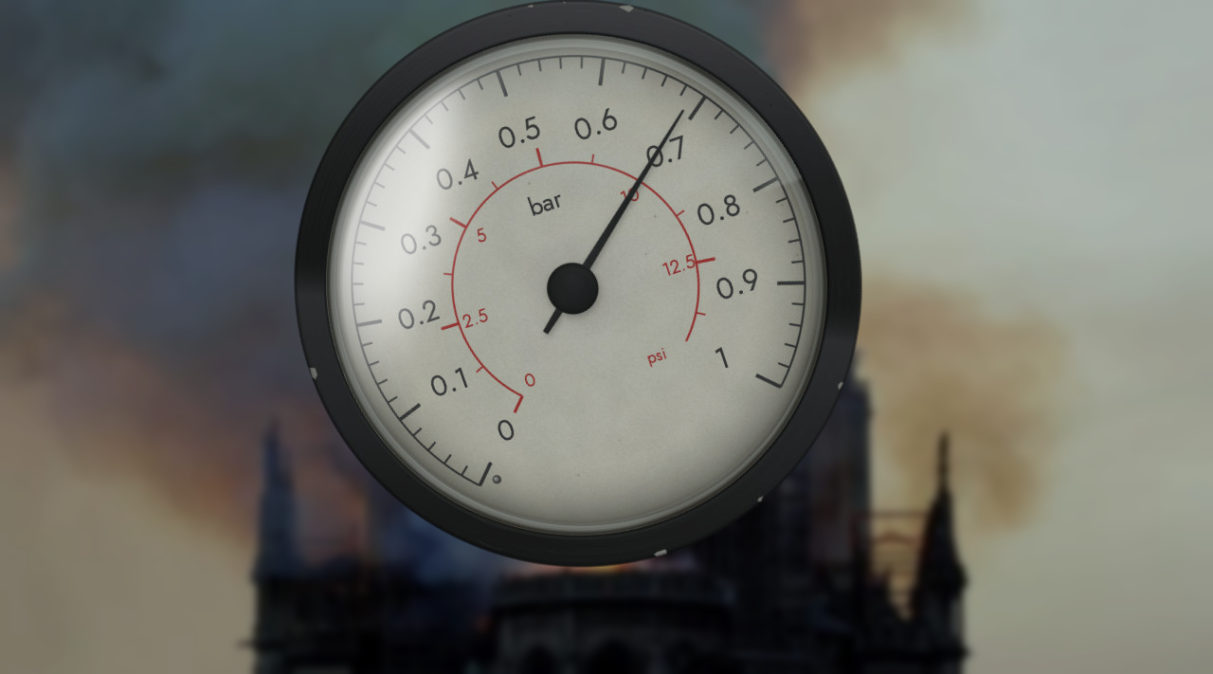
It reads 0.69 bar
